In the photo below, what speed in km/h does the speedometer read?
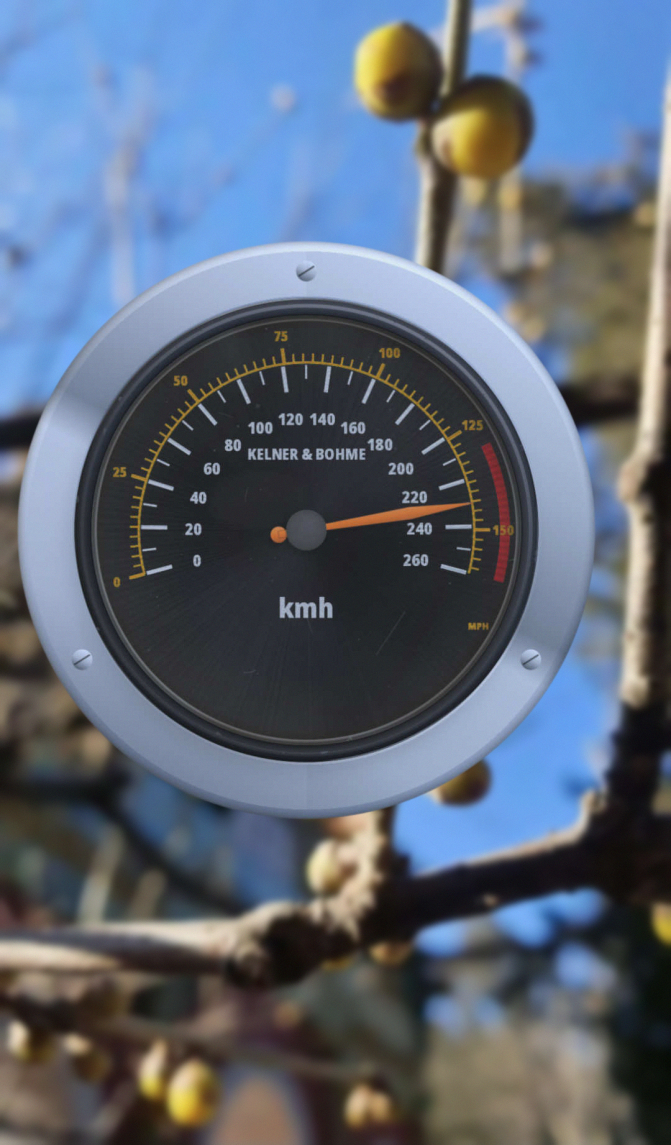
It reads 230 km/h
